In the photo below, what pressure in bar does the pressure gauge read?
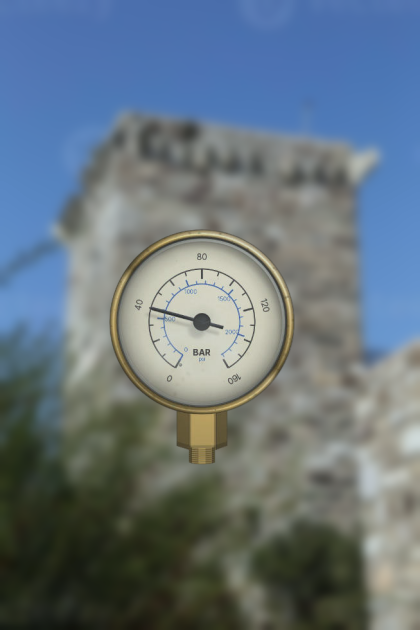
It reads 40 bar
